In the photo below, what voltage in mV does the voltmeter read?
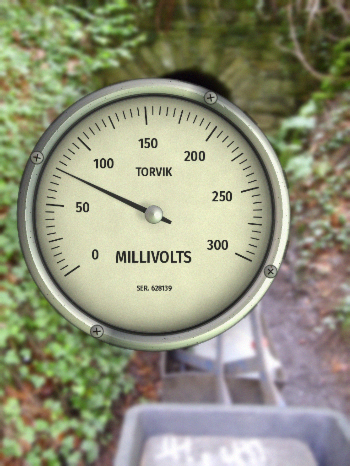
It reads 75 mV
